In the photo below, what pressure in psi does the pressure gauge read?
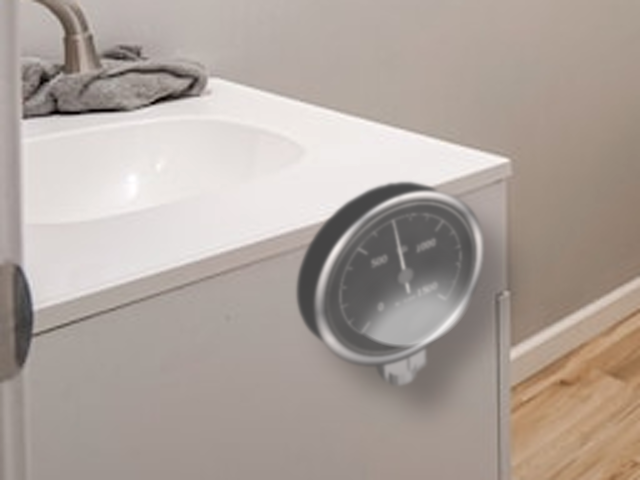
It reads 700 psi
